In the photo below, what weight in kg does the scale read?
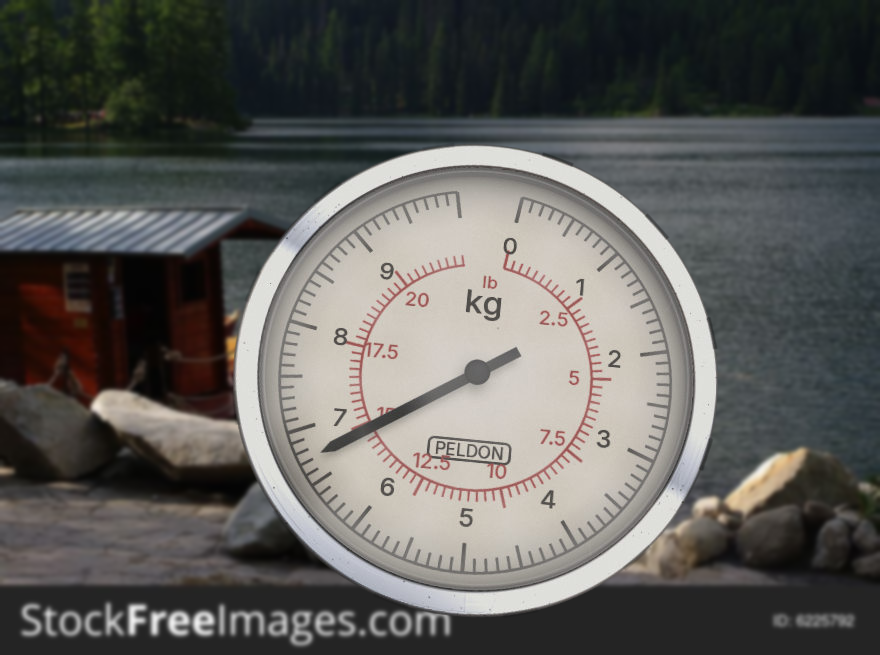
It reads 6.7 kg
